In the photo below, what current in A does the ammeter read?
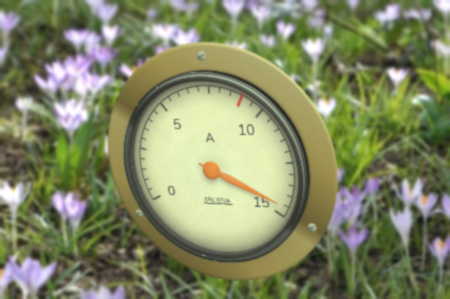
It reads 14.5 A
